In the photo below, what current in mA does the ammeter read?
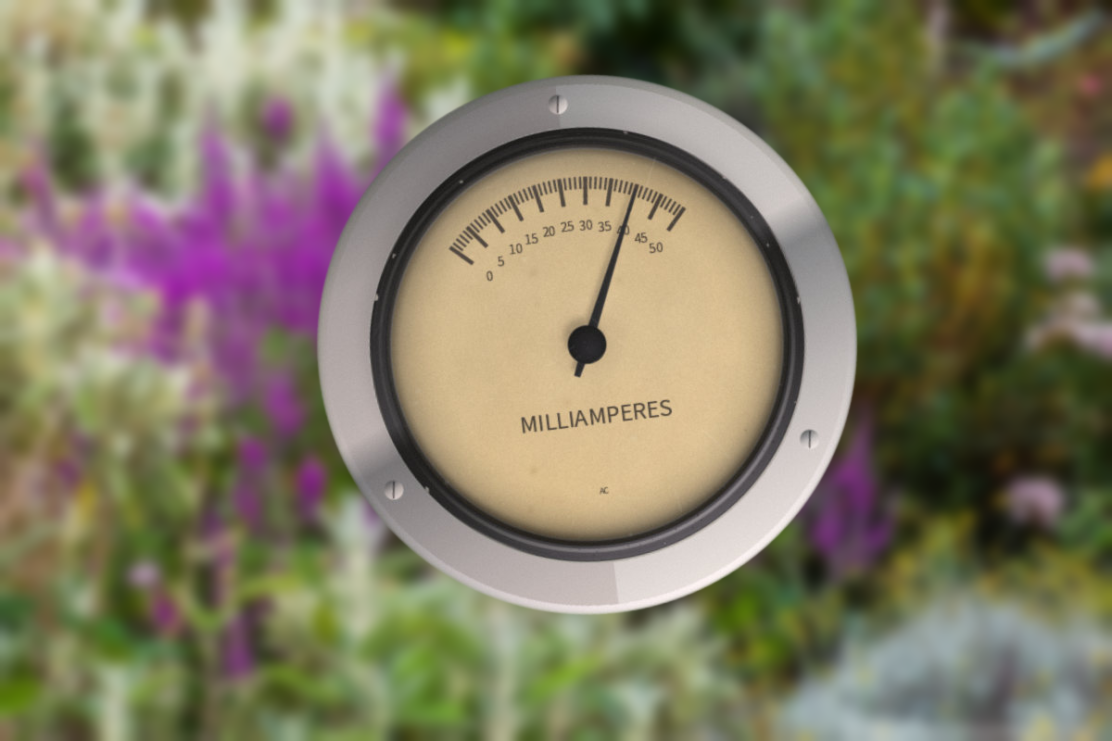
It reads 40 mA
